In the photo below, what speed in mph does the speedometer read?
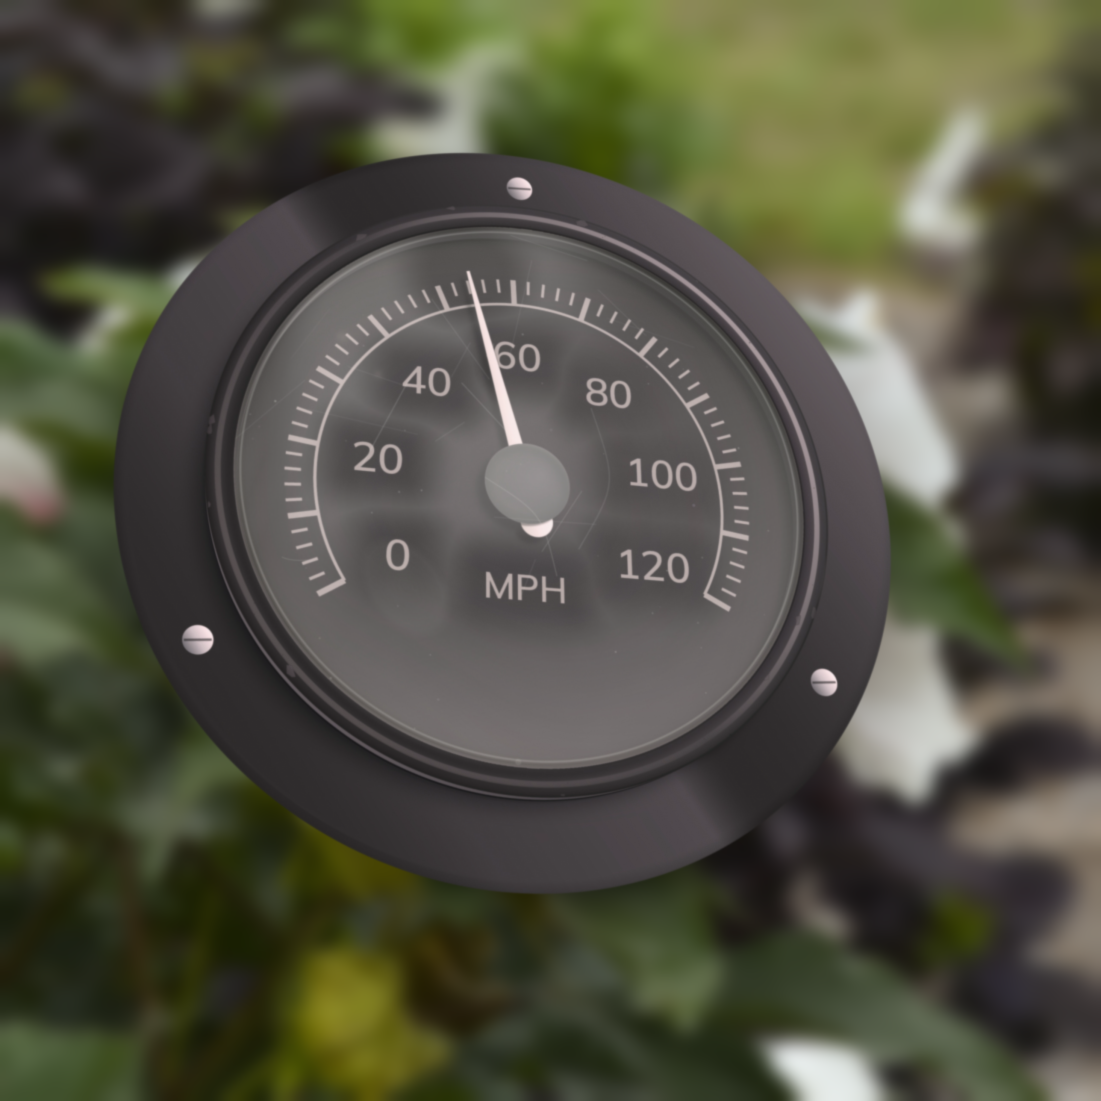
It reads 54 mph
